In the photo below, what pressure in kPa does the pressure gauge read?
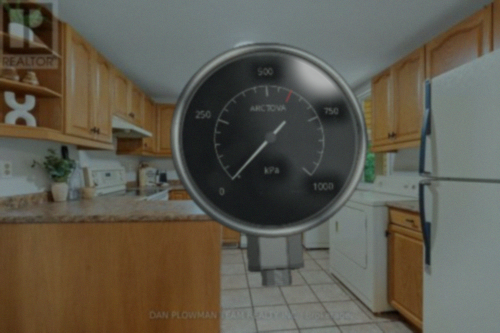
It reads 0 kPa
